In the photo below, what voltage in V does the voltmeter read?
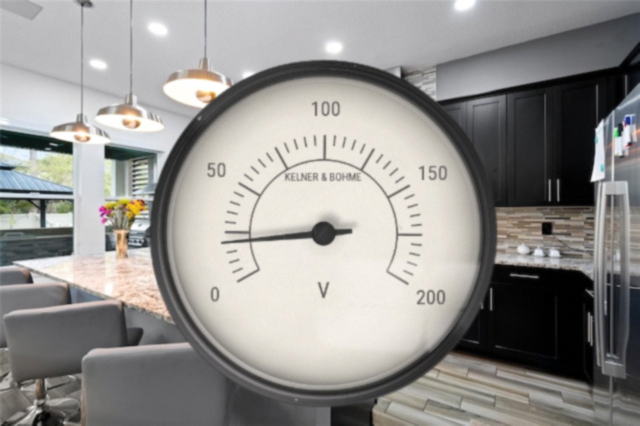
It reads 20 V
